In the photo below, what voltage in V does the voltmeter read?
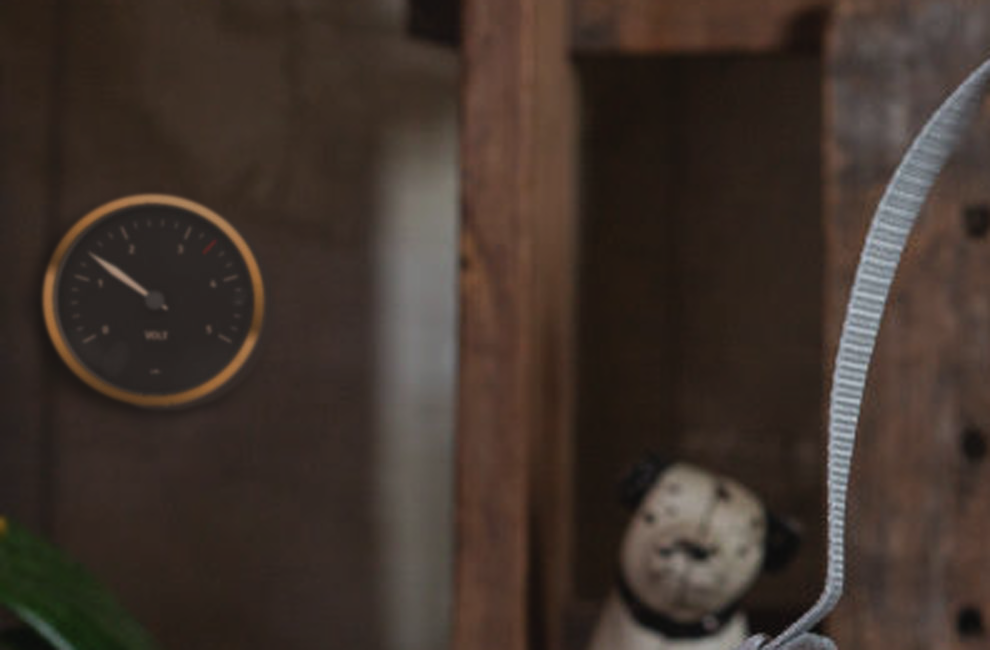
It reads 1.4 V
